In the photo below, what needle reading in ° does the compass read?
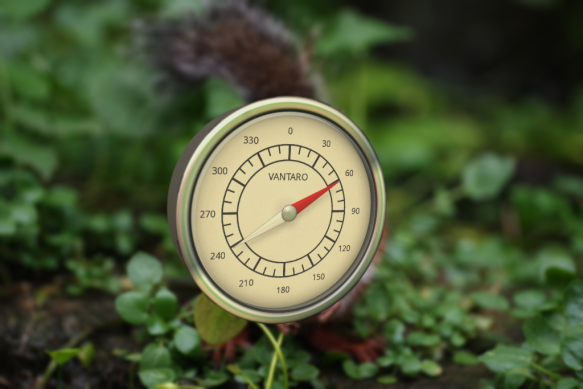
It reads 60 °
